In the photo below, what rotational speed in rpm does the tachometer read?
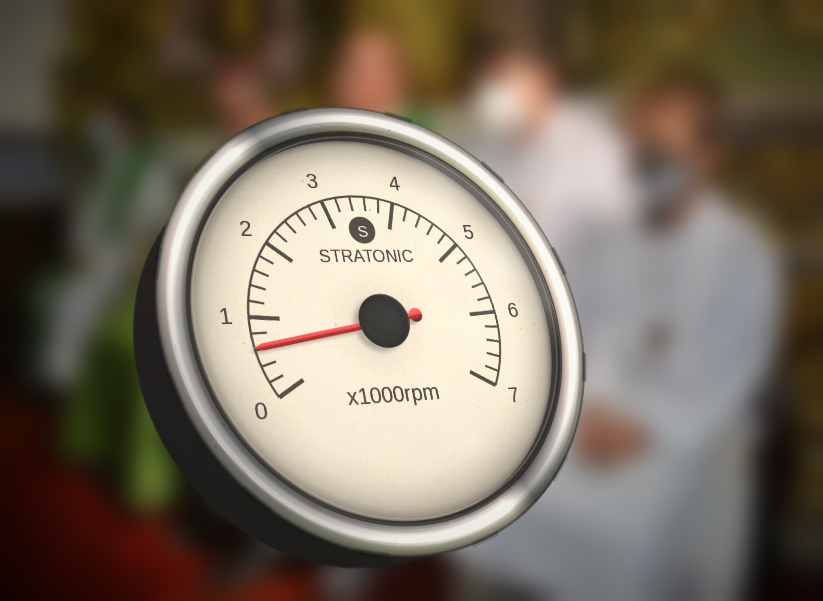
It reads 600 rpm
